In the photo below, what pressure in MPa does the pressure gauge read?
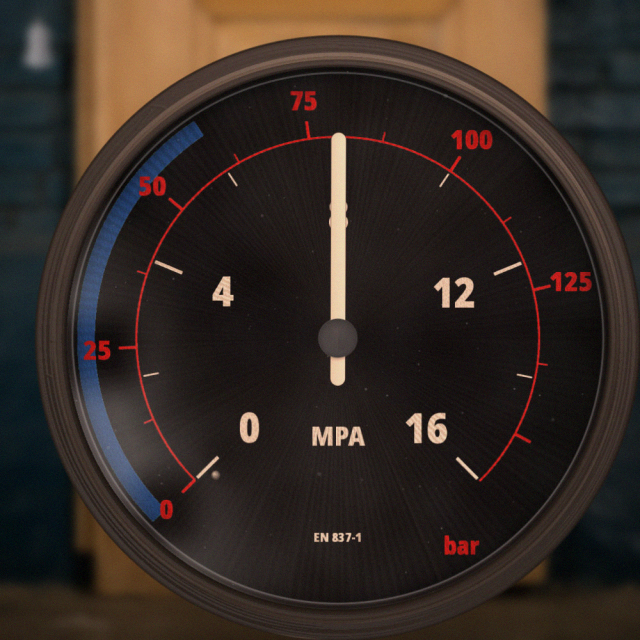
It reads 8 MPa
